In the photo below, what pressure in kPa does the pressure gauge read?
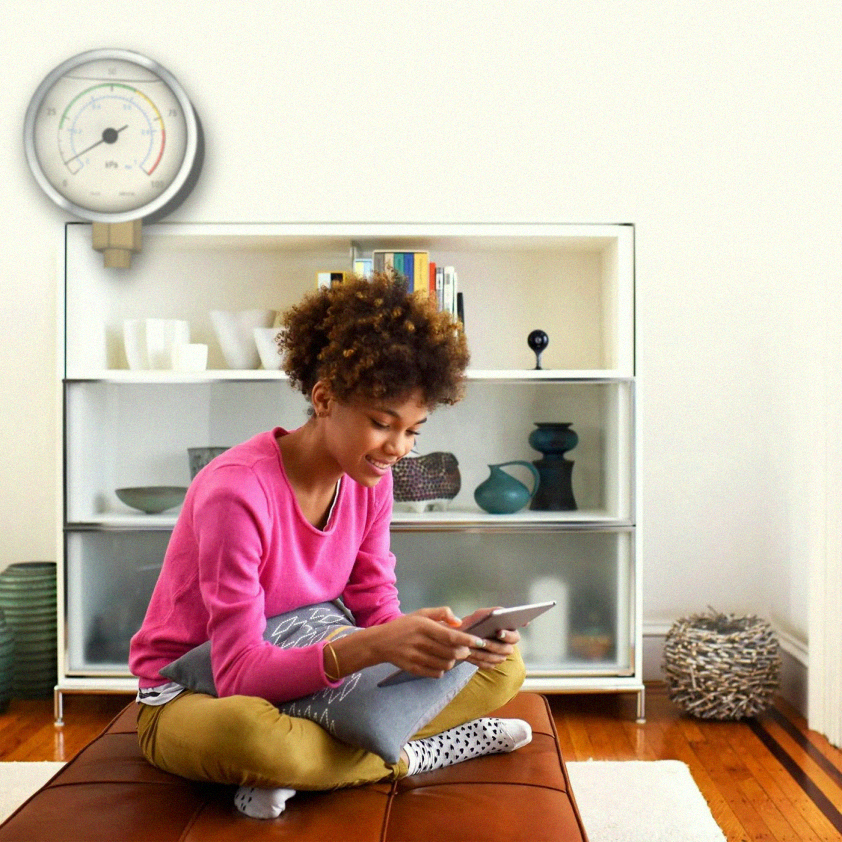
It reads 5 kPa
